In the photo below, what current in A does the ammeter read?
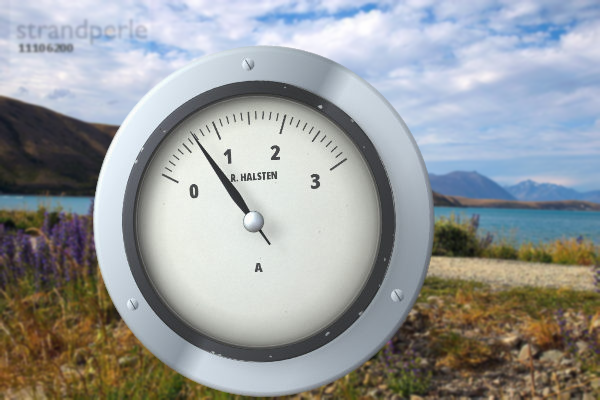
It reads 0.7 A
